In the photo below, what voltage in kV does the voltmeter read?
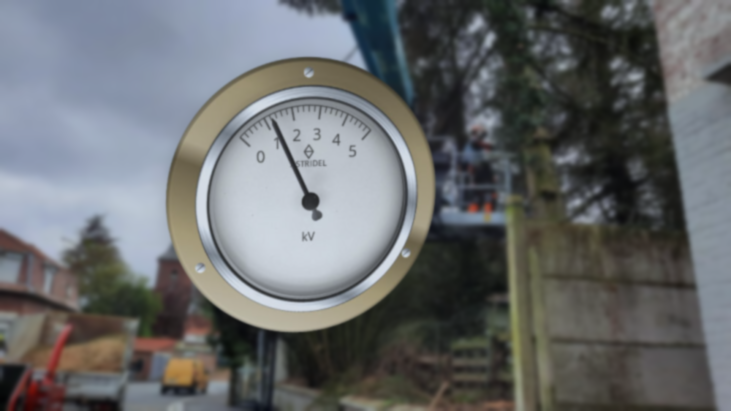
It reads 1.2 kV
